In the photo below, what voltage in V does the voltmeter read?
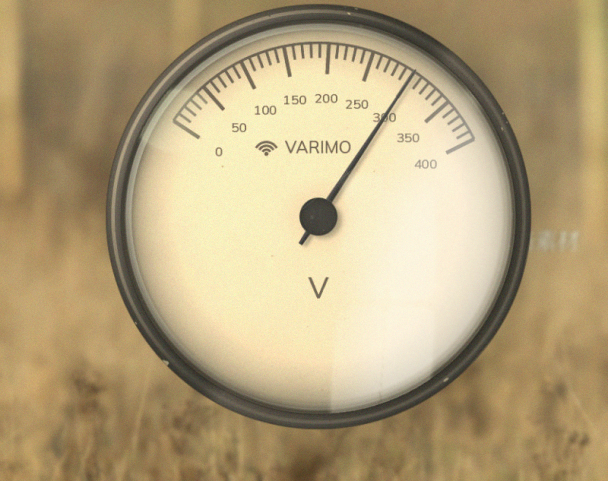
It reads 300 V
